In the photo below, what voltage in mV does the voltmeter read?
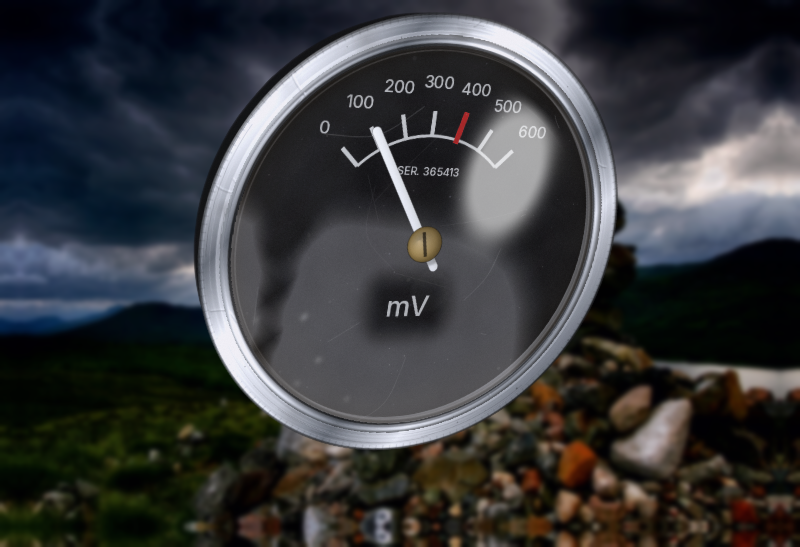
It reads 100 mV
